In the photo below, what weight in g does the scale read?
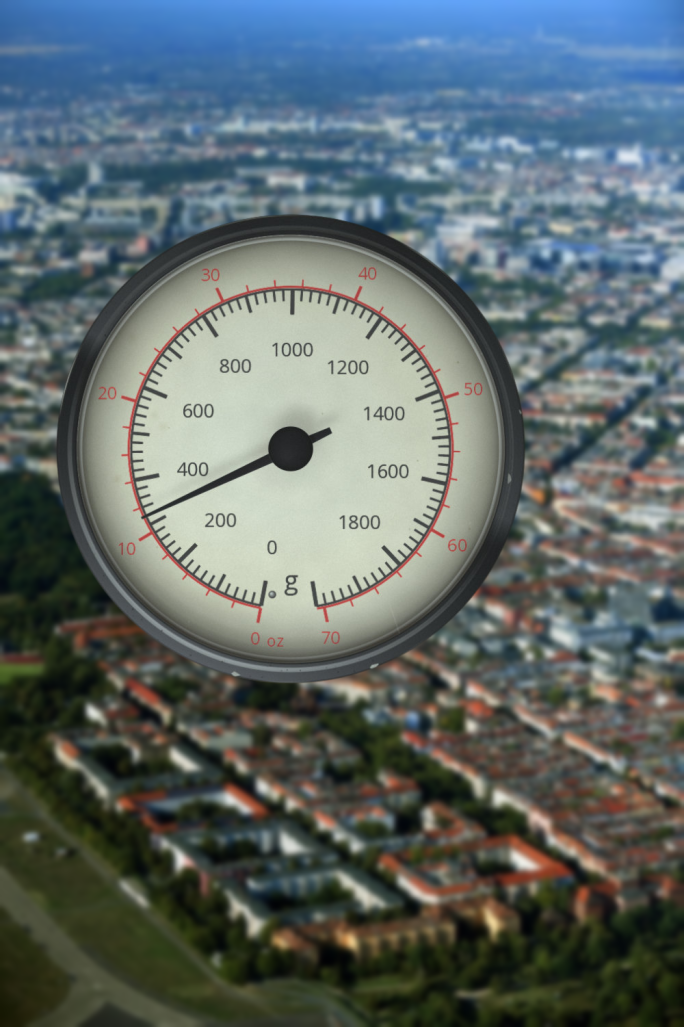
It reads 320 g
